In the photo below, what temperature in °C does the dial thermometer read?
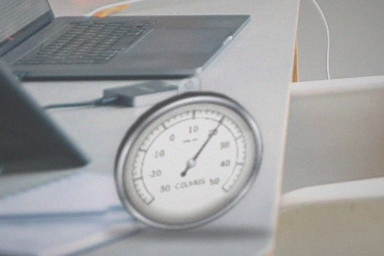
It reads 20 °C
